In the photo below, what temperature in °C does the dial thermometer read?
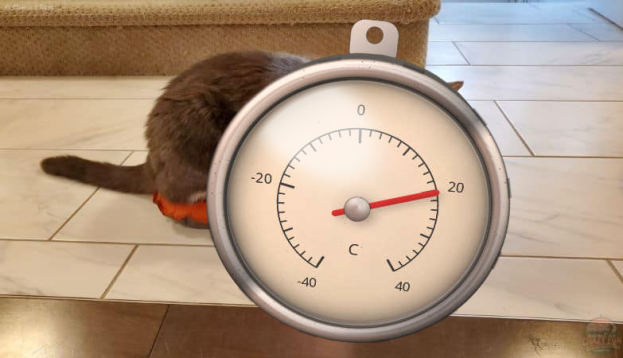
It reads 20 °C
